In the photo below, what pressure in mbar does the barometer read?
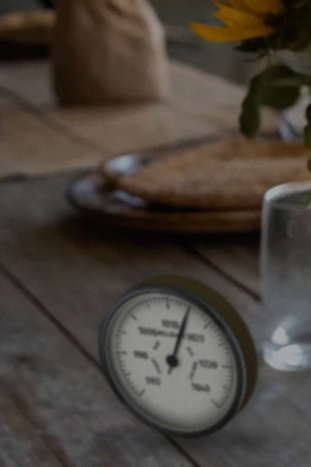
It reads 1015 mbar
